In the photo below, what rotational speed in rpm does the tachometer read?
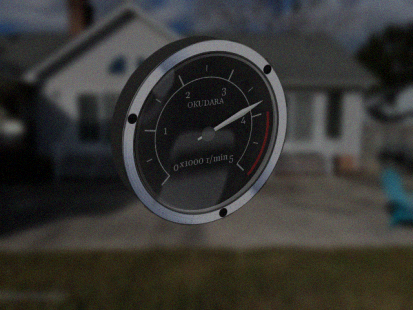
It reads 3750 rpm
